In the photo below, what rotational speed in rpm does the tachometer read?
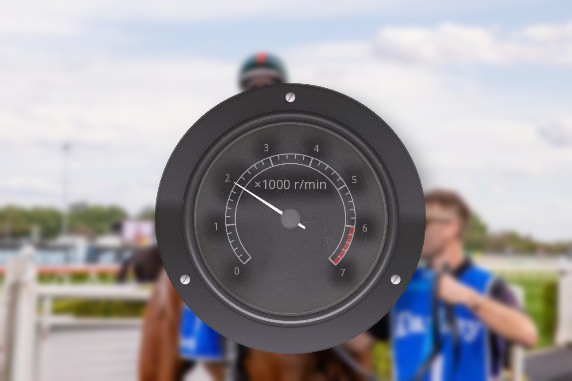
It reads 2000 rpm
